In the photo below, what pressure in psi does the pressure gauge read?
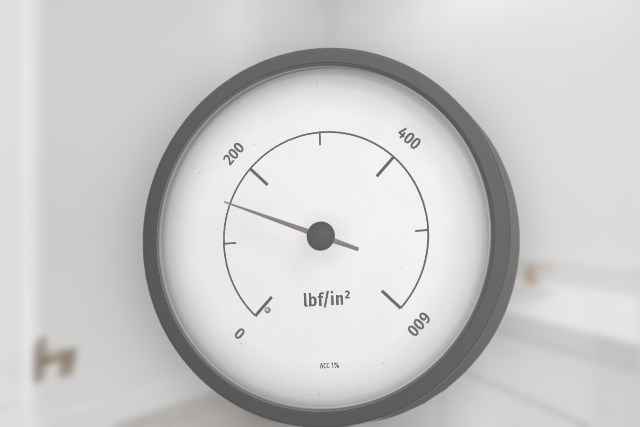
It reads 150 psi
